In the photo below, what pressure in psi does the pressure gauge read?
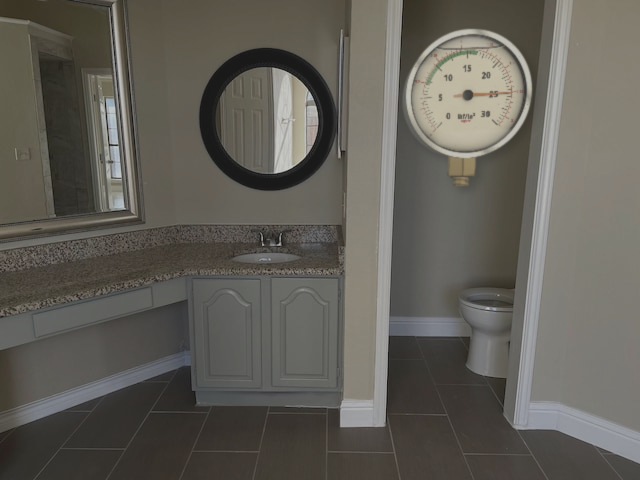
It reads 25 psi
